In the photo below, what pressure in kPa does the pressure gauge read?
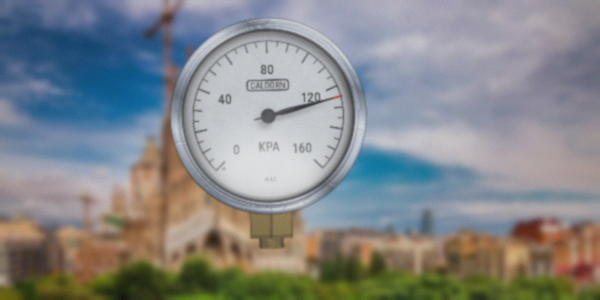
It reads 125 kPa
